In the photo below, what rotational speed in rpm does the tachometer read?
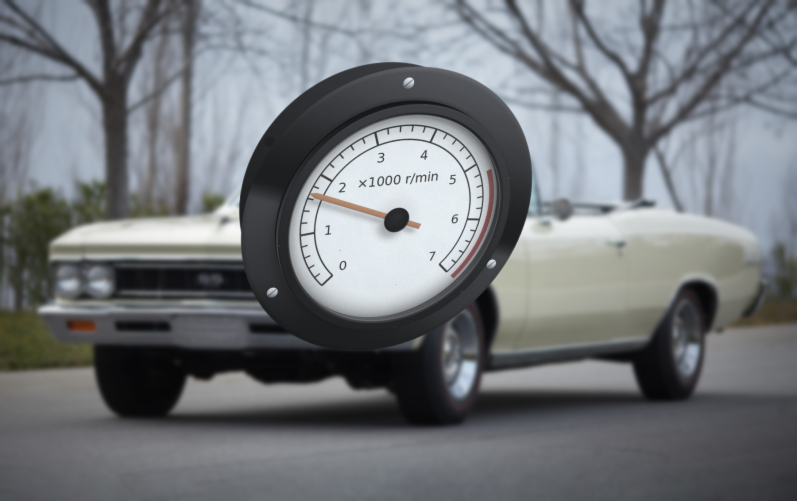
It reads 1700 rpm
